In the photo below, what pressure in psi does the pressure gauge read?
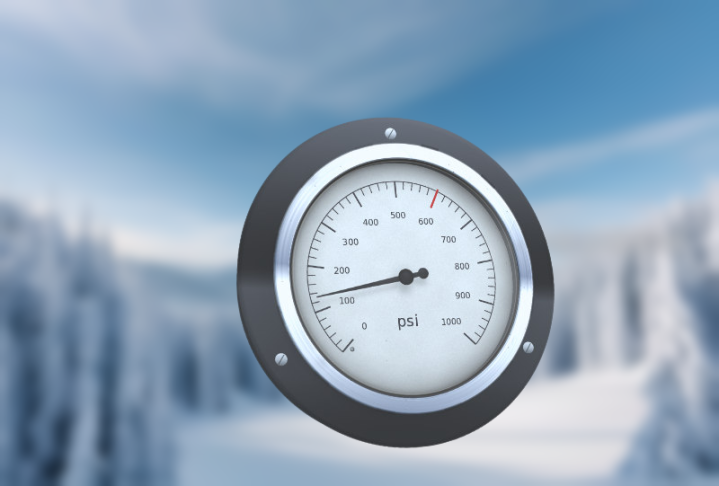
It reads 130 psi
